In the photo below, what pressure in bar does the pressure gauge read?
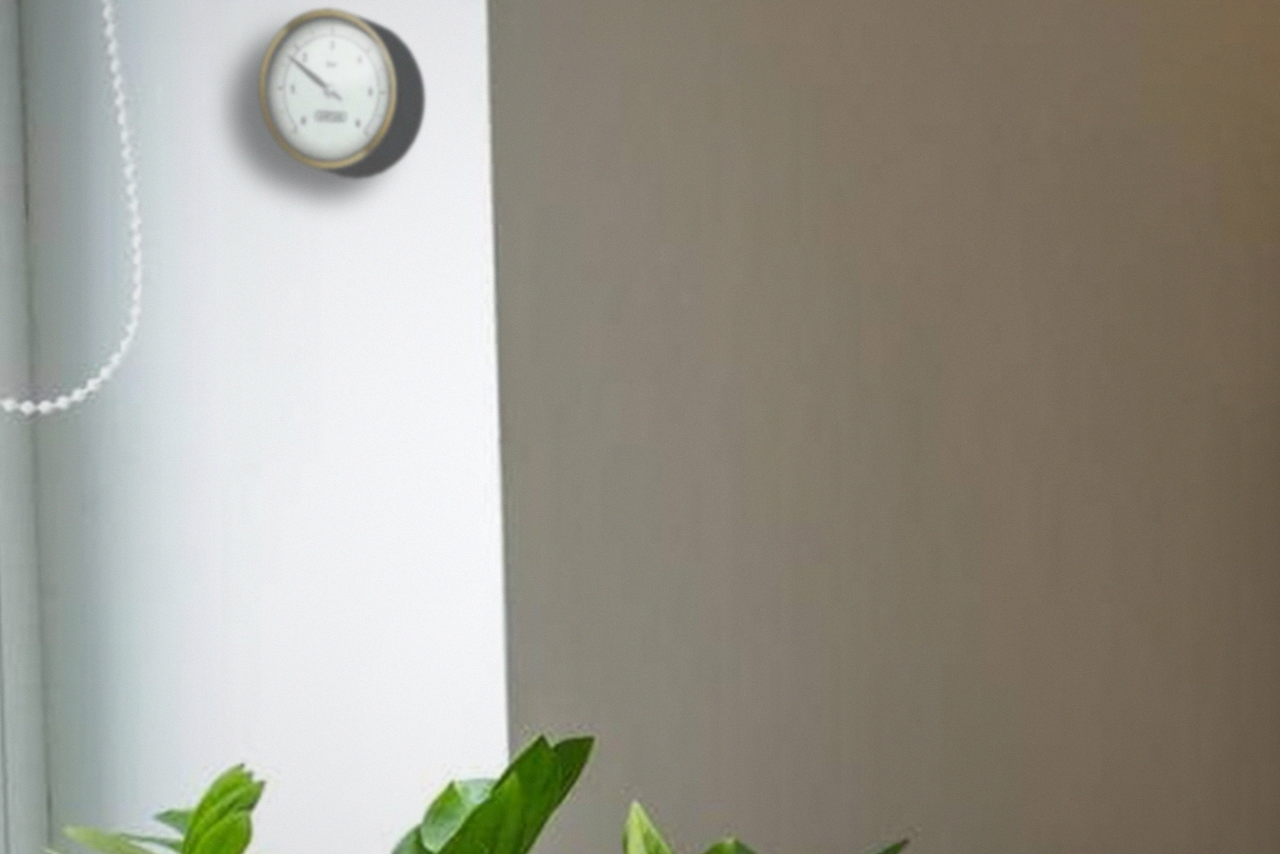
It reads 1.75 bar
